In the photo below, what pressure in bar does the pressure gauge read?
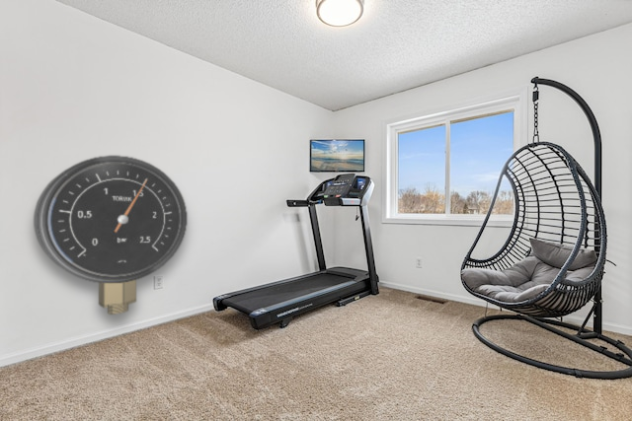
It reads 1.5 bar
